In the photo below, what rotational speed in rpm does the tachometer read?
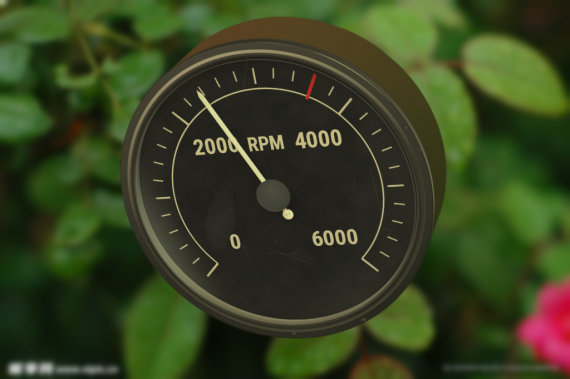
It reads 2400 rpm
